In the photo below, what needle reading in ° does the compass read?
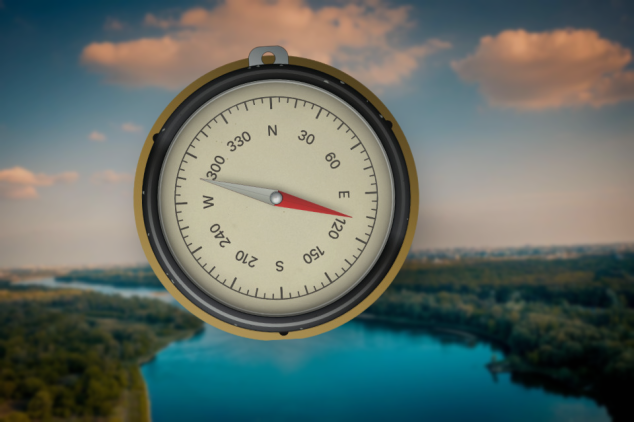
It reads 107.5 °
